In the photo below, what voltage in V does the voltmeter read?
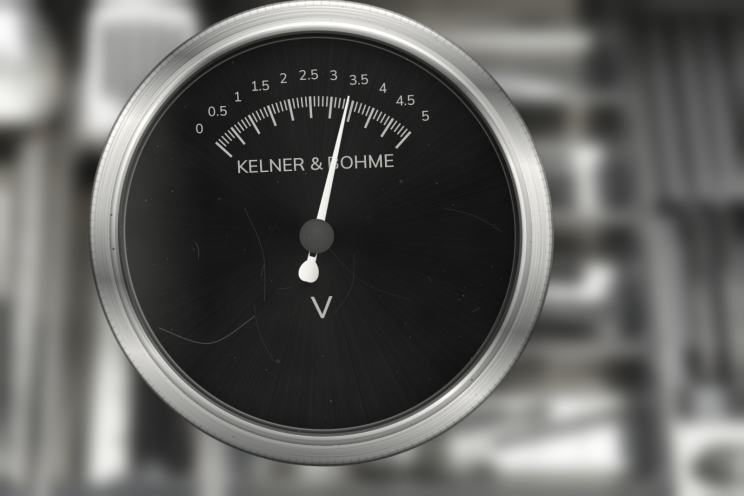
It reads 3.4 V
